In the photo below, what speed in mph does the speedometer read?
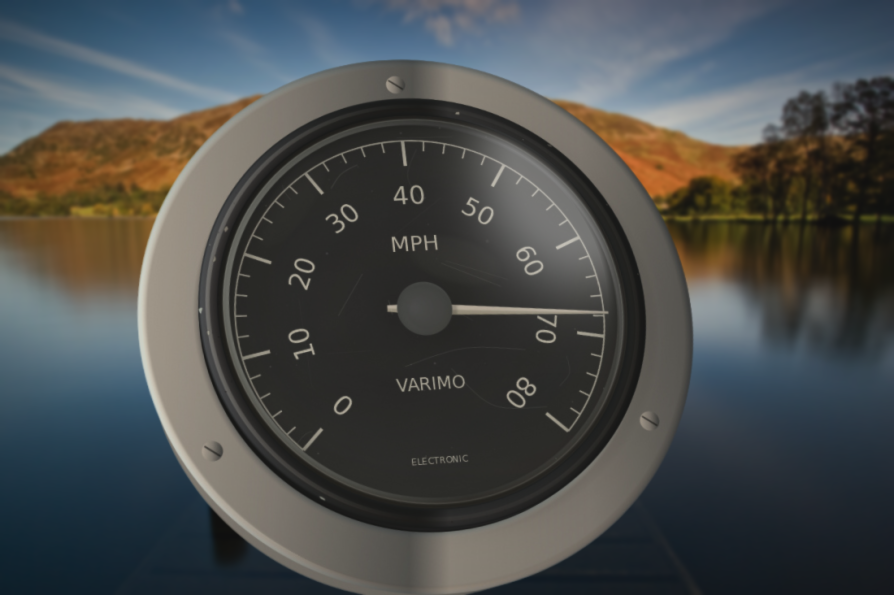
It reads 68 mph
